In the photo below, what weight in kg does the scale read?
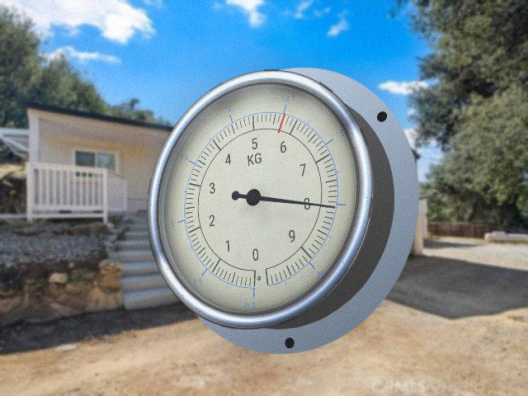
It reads 8 kg
